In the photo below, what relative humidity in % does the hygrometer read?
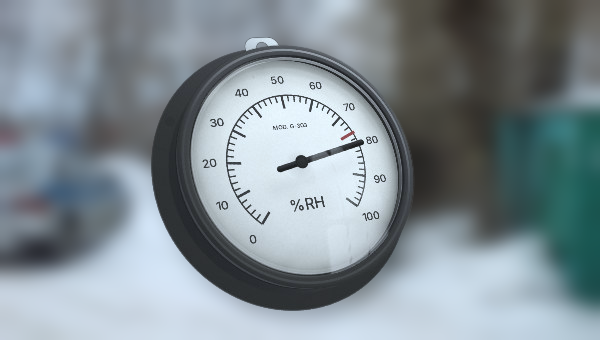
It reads 80 %
